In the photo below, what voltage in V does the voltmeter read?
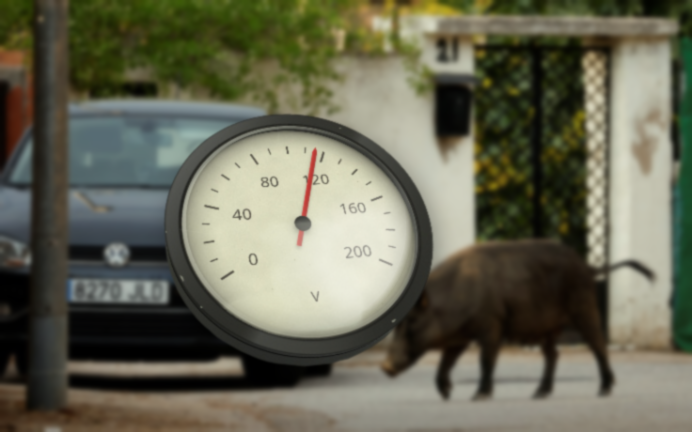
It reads 115 V
